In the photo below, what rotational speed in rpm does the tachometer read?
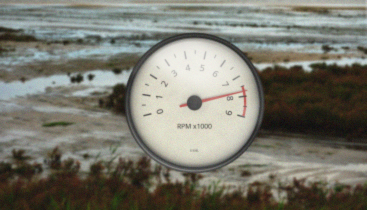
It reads 7750 rpm
